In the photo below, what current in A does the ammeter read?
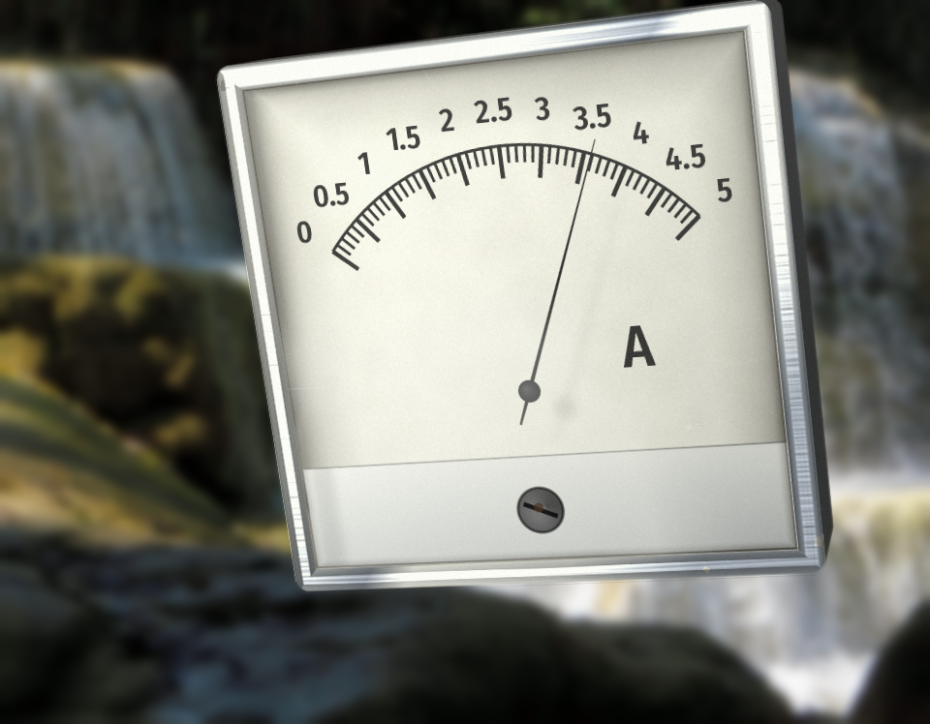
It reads 3.6 A
